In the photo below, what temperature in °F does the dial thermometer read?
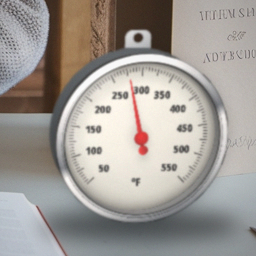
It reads 275 °F
